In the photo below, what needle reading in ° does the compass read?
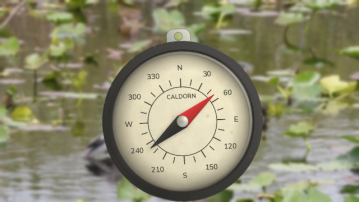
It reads 52.5 °
